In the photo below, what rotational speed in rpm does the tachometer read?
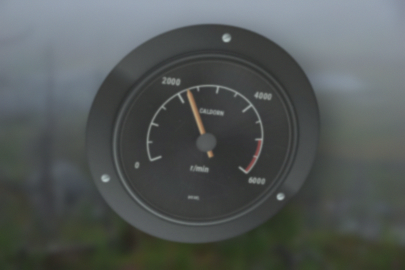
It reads 2250 rpm
